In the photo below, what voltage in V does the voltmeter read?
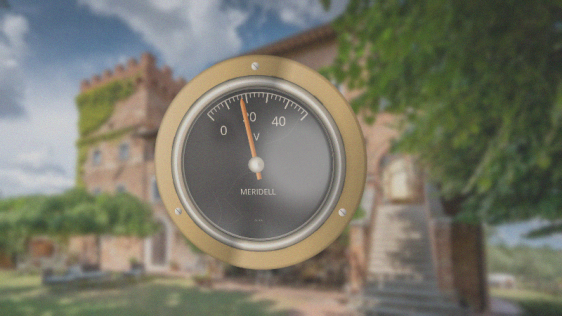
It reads 18 V
